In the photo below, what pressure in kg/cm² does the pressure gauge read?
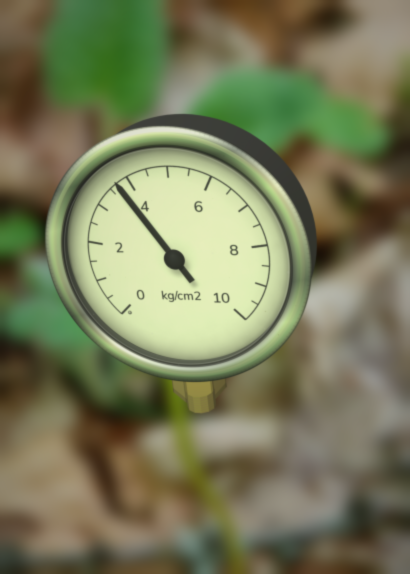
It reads 3.75 kg/cm²
